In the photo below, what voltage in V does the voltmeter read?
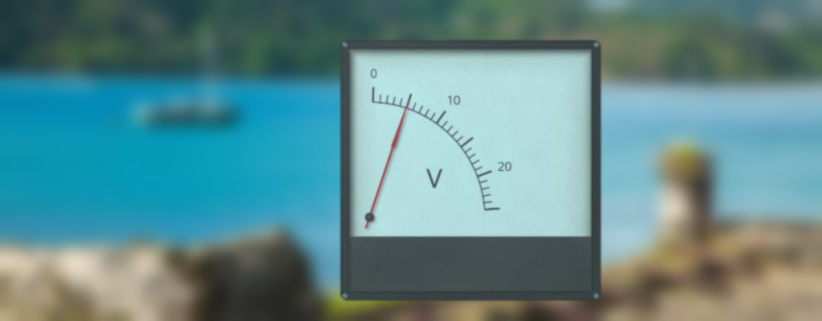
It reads 5 V
